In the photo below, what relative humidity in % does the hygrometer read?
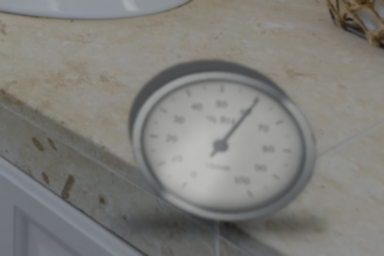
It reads 60 %
